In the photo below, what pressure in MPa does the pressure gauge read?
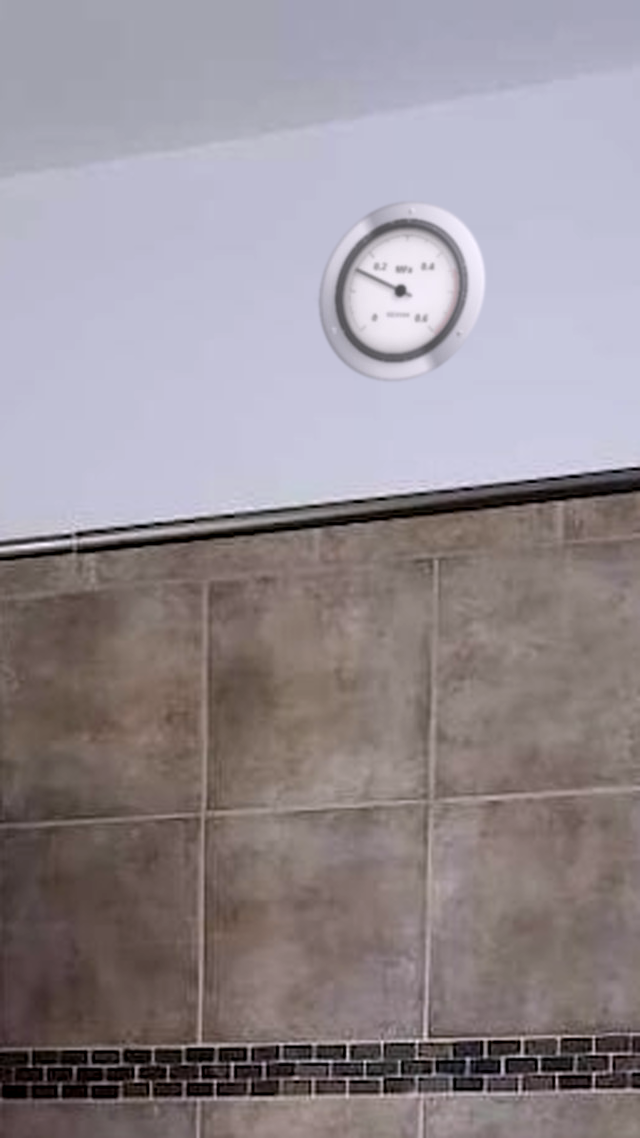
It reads 0.15 MPa
